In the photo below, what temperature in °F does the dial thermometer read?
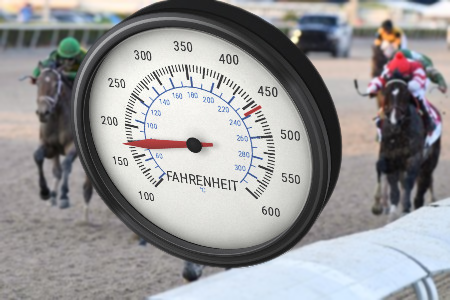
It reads 175 °F
